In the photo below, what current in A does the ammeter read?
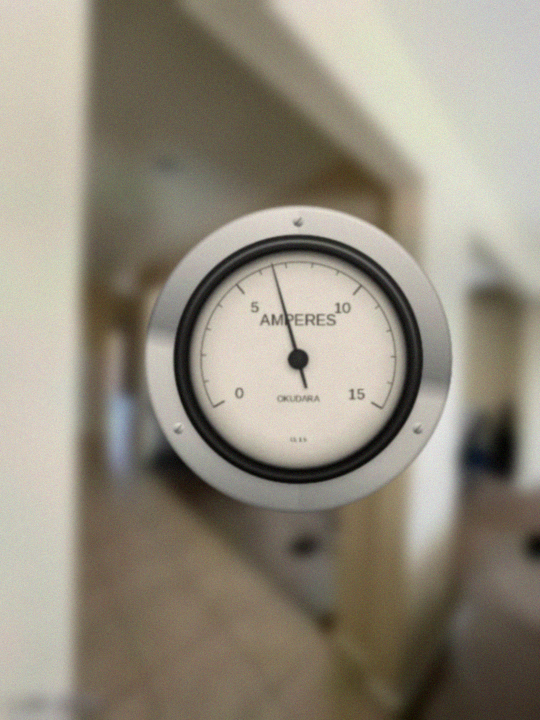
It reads 6.5 A
